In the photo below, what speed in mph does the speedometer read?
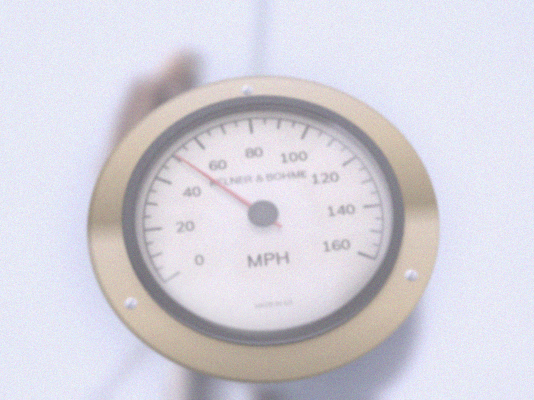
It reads 50 mph
